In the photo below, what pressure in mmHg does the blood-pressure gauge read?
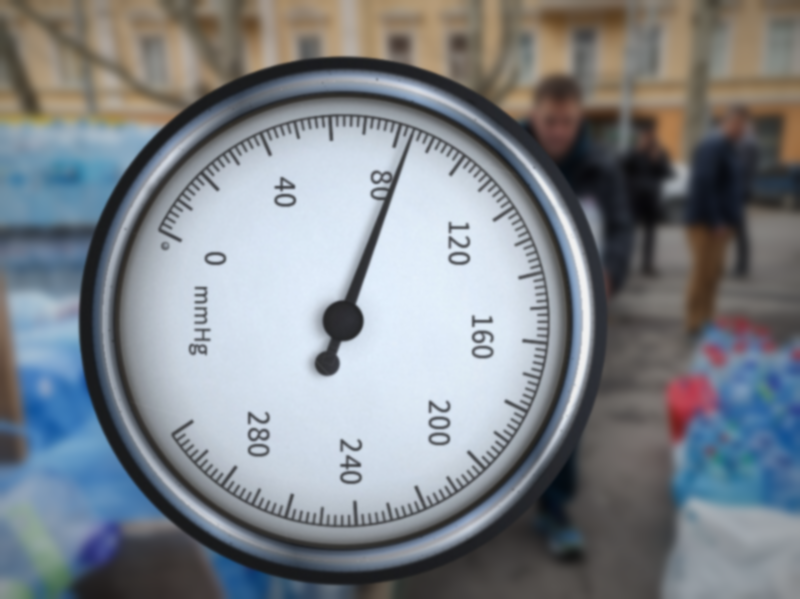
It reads 84 mmHg
